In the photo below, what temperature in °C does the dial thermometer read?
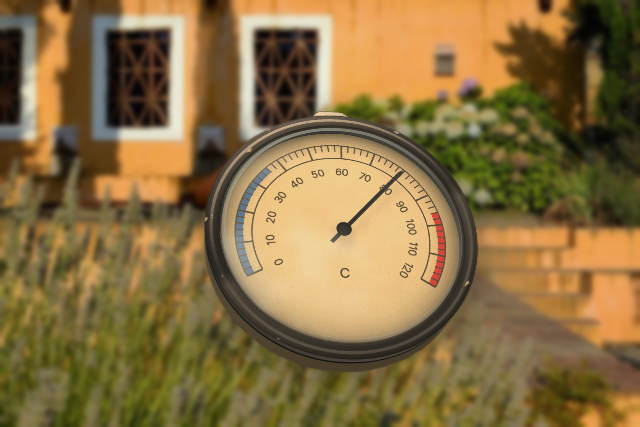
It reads 80 °C
